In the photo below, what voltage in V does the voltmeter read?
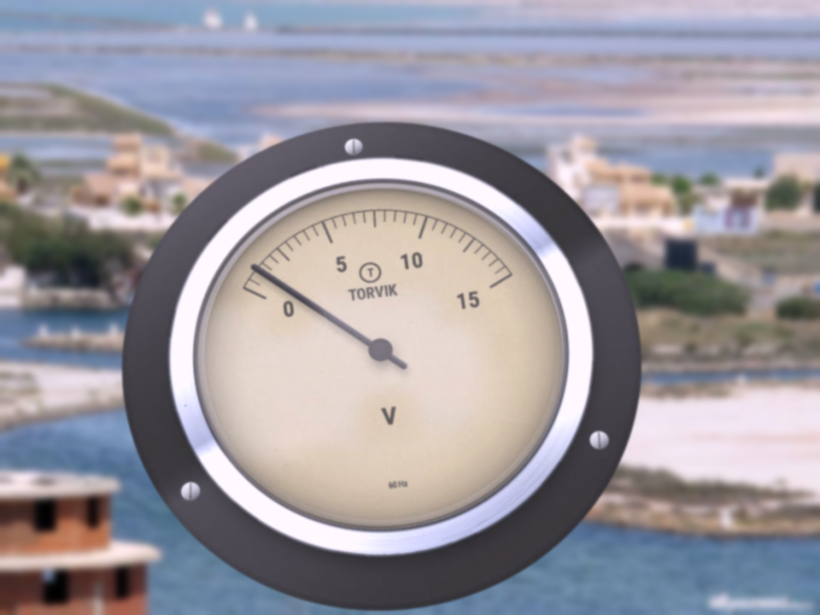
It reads 1 V
